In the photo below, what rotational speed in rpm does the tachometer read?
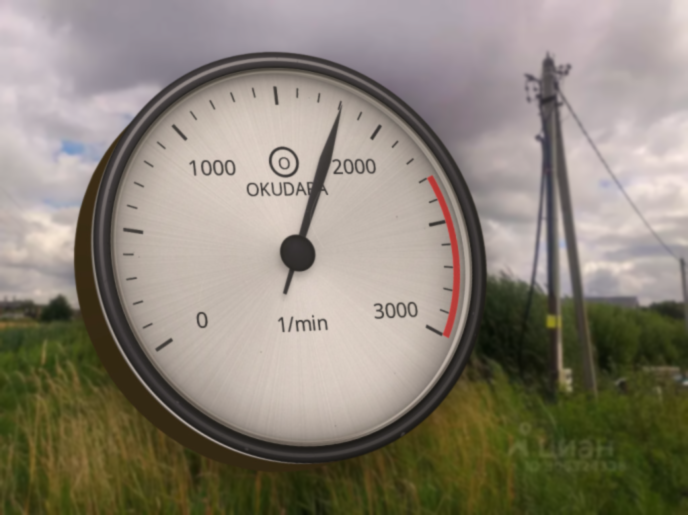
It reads 1800 rpm
